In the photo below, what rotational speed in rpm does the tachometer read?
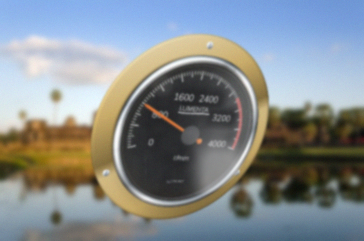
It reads 800 rpm
